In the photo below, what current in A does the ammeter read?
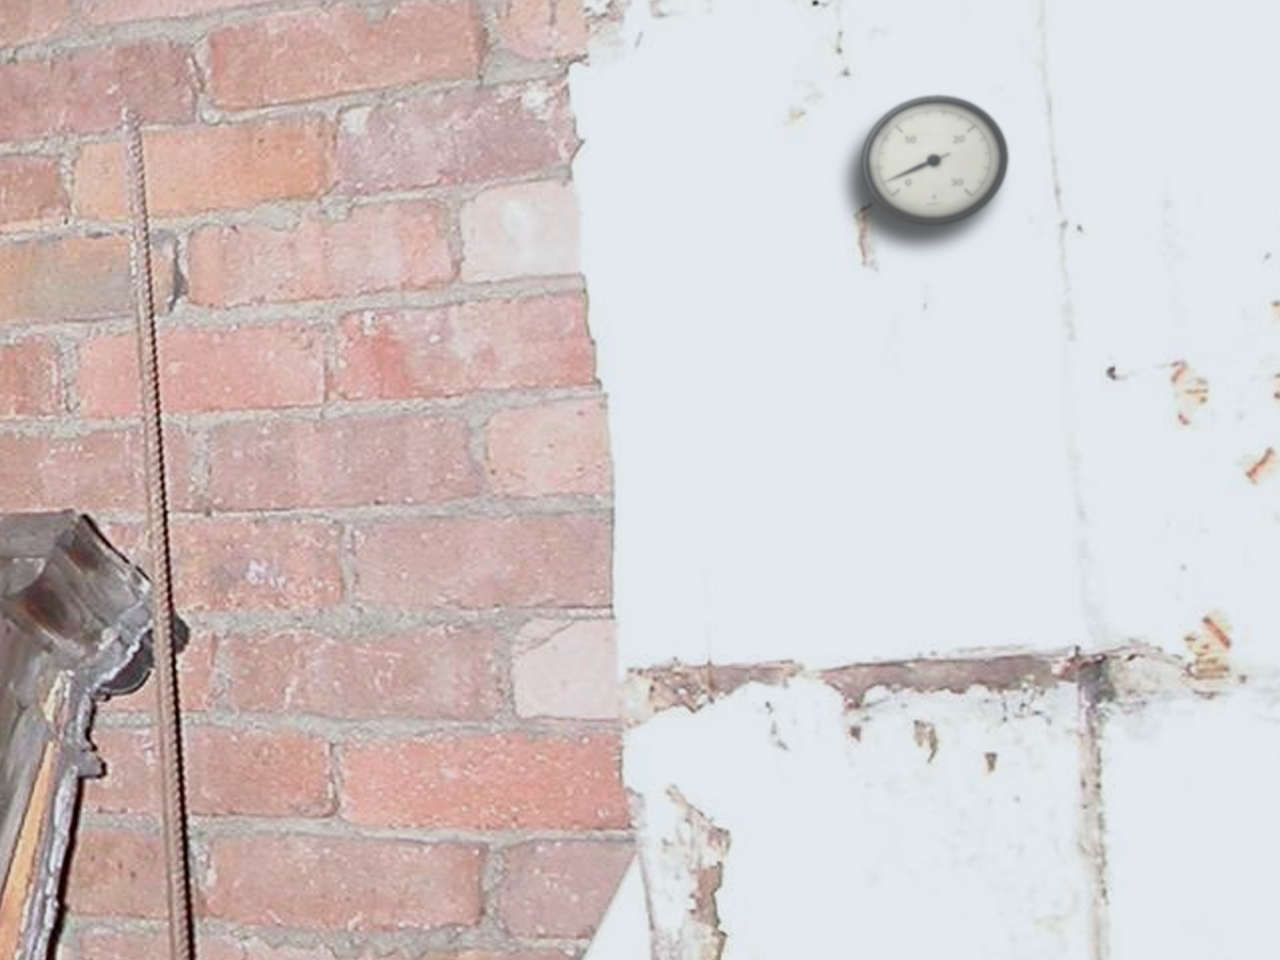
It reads 2 A
